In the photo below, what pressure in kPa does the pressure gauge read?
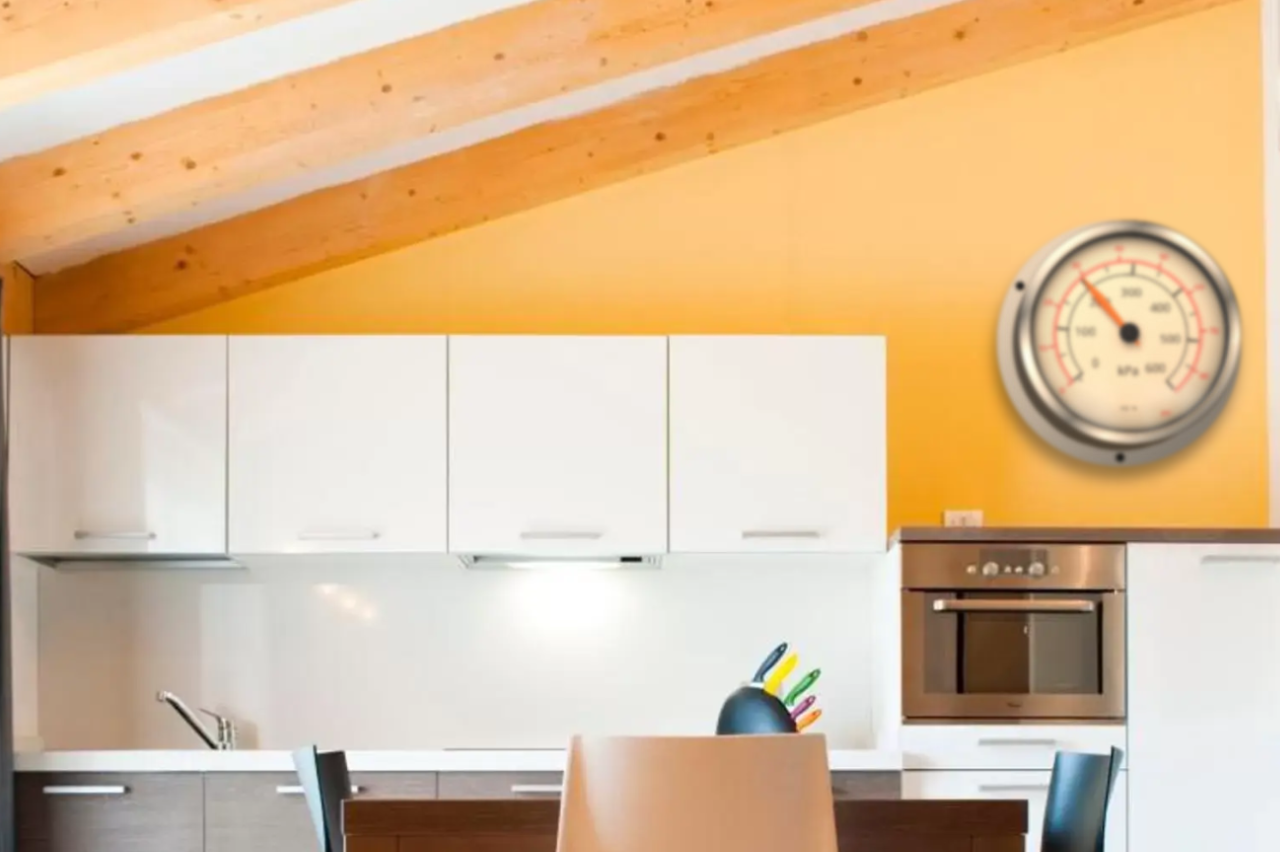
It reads 200 kPa
